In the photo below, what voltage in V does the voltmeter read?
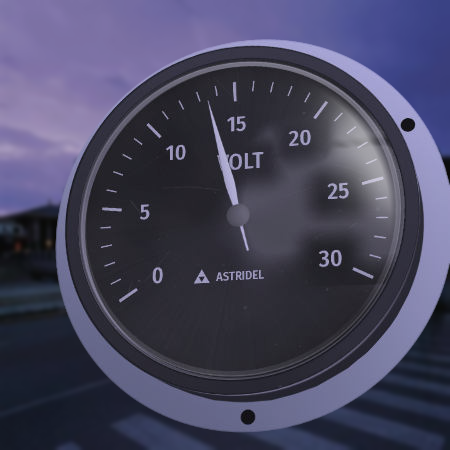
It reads 13.5 V
